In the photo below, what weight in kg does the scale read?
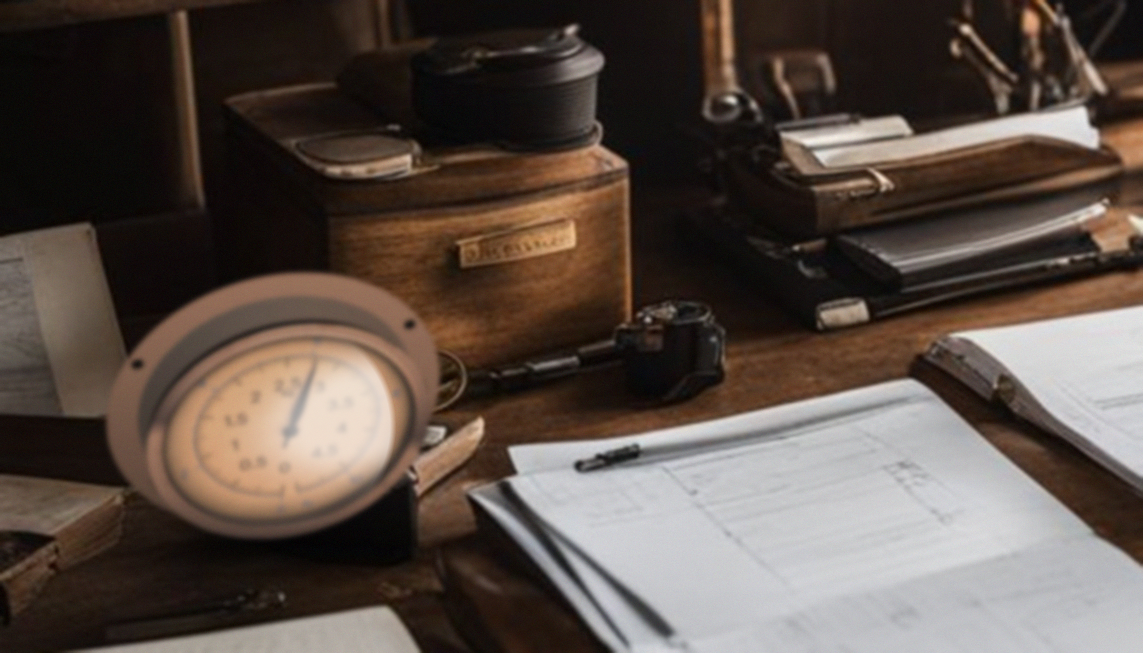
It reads 2.75 kg
